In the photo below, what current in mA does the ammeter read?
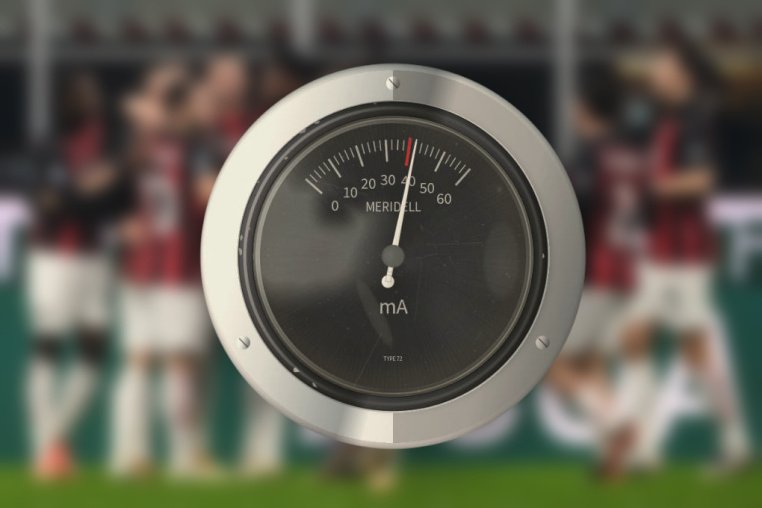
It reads 40 mA
